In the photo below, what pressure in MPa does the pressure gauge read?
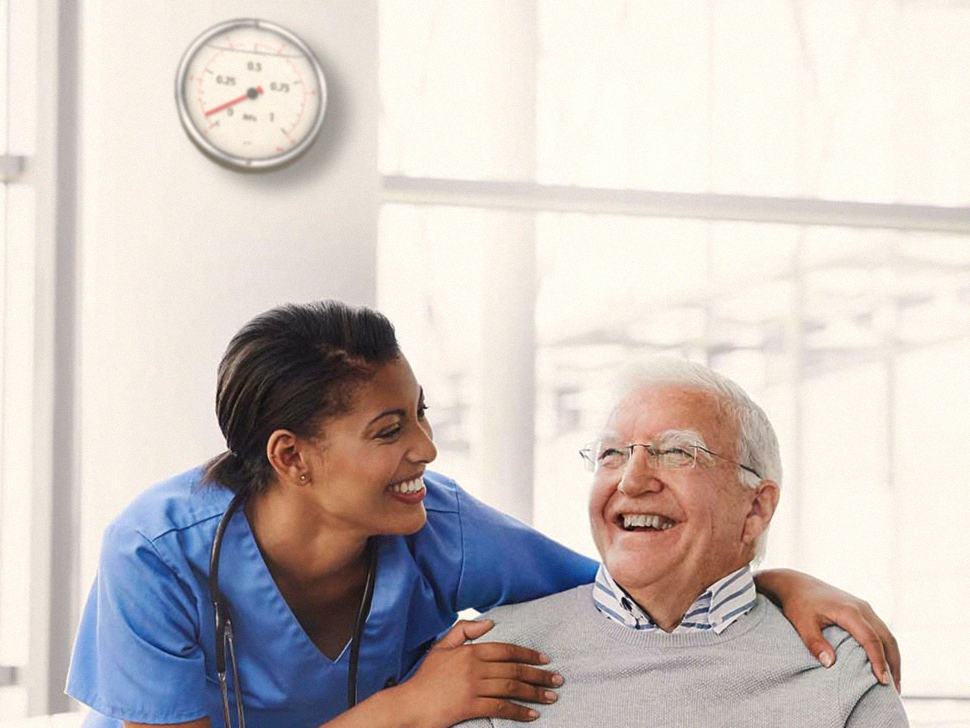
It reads 0.05 MPa
